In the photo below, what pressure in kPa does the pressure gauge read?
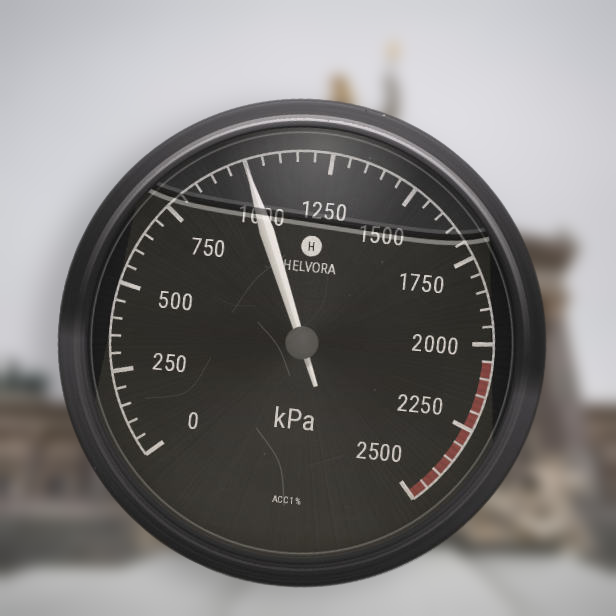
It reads 1000 kPa
